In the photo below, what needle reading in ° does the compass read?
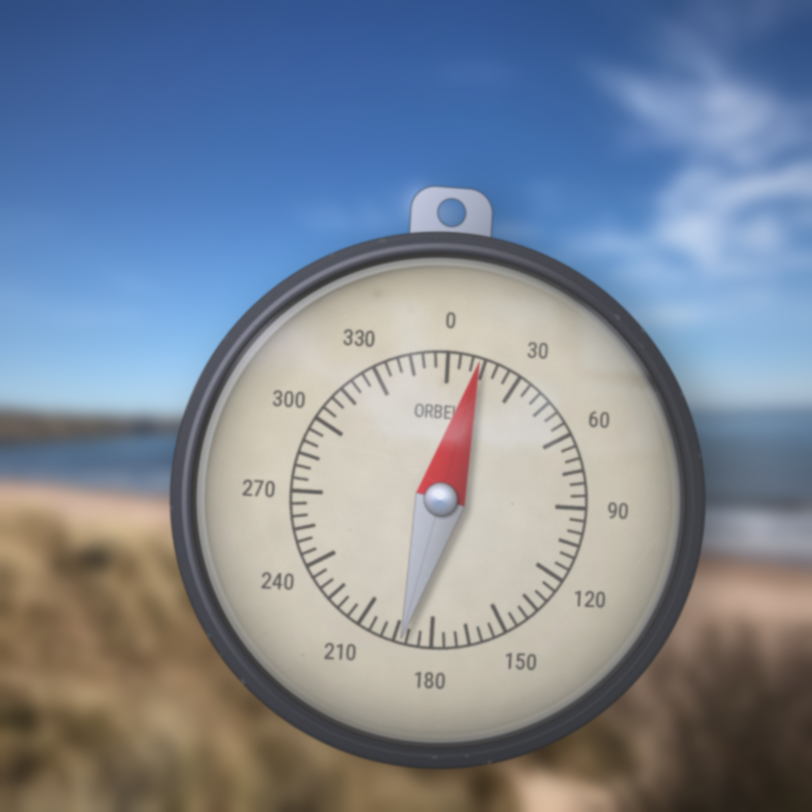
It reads 12.5 °
